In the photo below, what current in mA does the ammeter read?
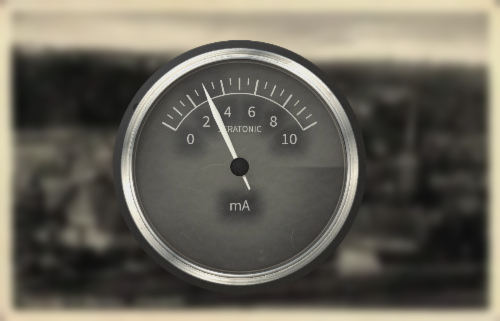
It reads 3 mA
